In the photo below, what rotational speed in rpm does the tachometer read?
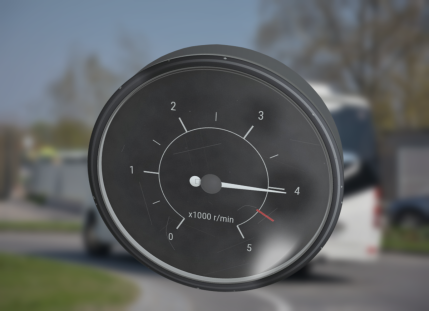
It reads 4000 rpm
